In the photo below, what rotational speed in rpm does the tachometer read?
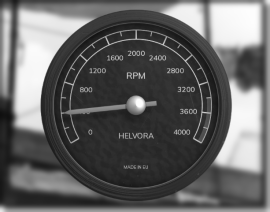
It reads 400 rpm
